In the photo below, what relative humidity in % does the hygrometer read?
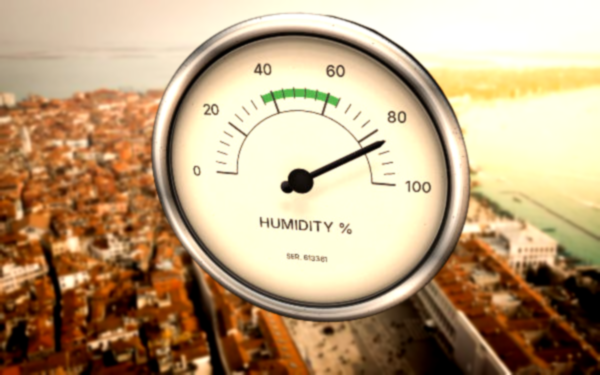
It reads 84 %
